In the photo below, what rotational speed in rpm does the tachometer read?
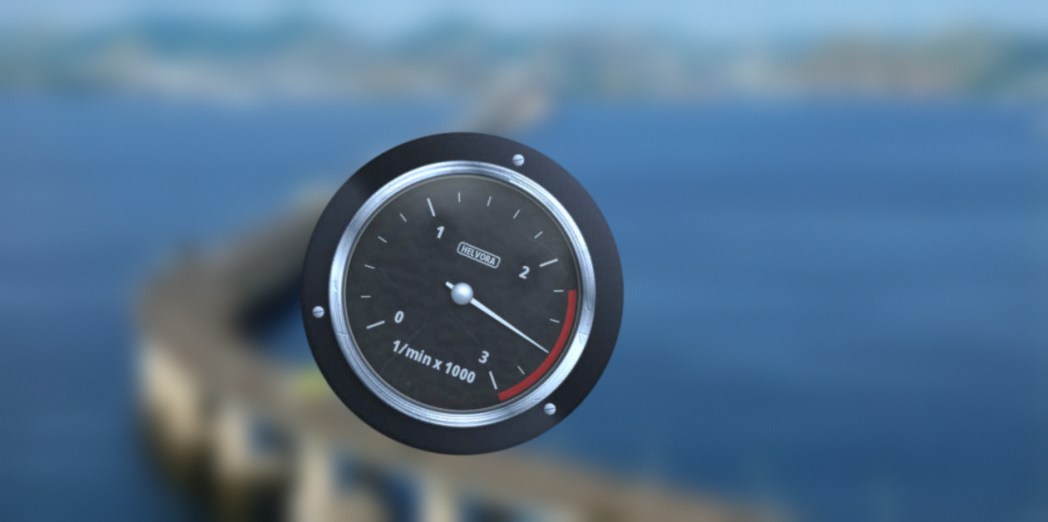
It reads 2600 rpm
